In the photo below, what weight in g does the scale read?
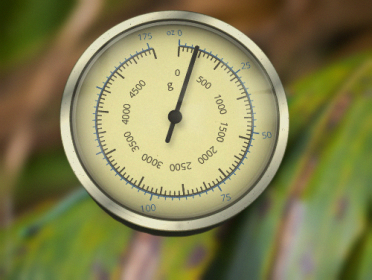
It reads 200 g
